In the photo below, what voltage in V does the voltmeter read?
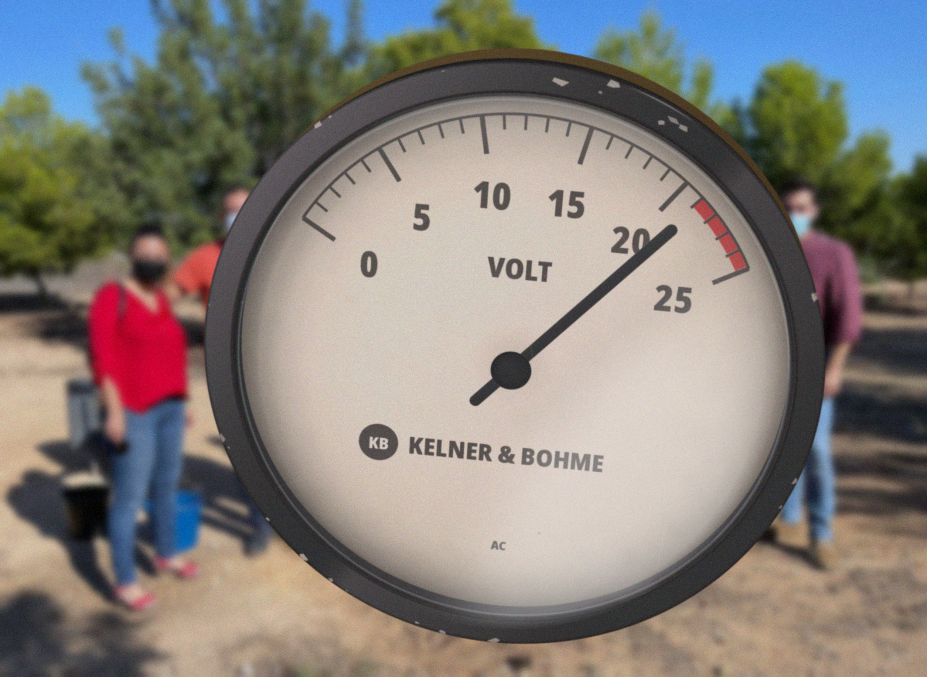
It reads 21 V
